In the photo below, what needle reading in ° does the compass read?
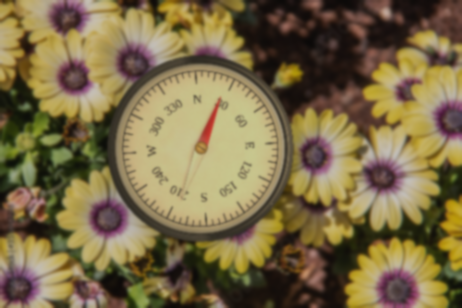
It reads 25 °
